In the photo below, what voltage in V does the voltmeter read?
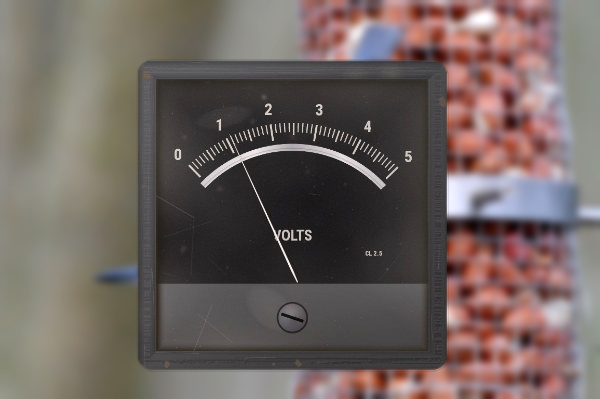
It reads 1.1 V
